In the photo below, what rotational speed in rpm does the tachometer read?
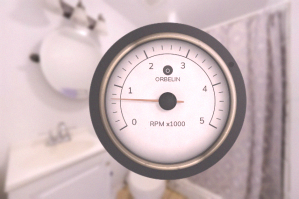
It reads 700 rpm
